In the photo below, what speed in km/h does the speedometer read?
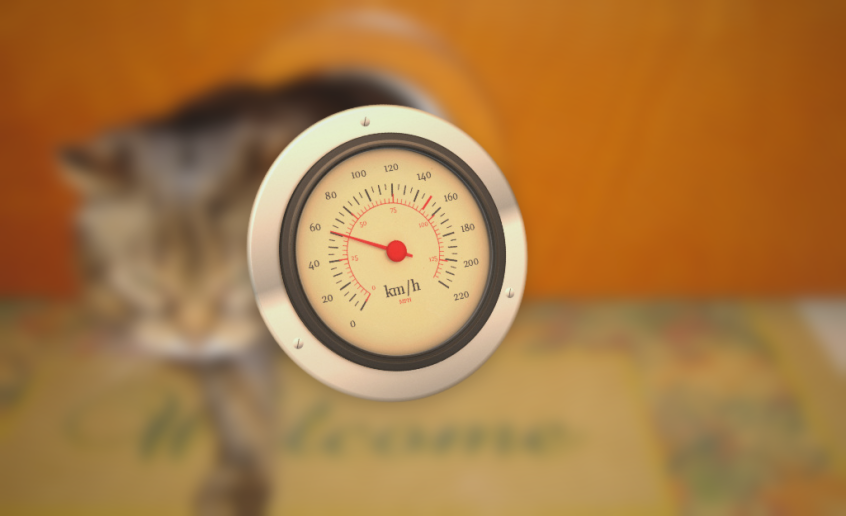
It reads 60 km/h
